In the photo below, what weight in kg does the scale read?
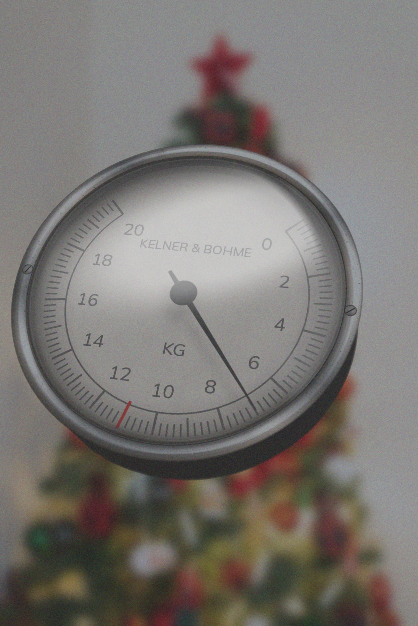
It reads 7 kg
